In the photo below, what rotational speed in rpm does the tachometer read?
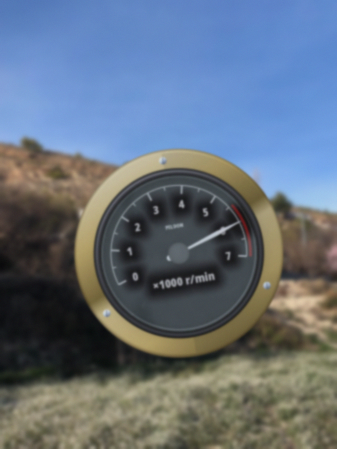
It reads 6000 rpm
